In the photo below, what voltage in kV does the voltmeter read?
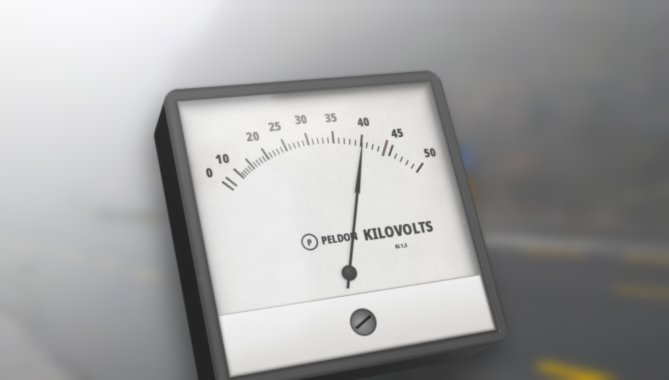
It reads 40 kV
